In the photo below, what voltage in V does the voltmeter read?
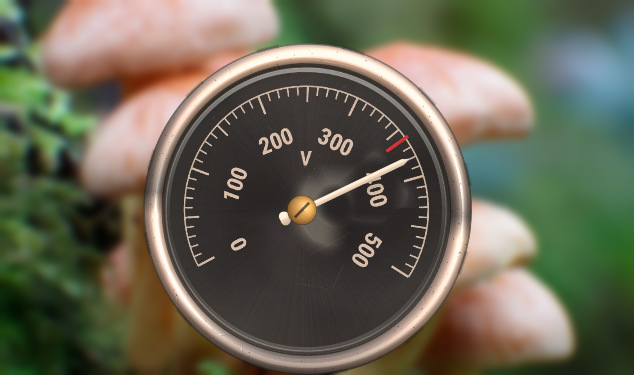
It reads 380 V
